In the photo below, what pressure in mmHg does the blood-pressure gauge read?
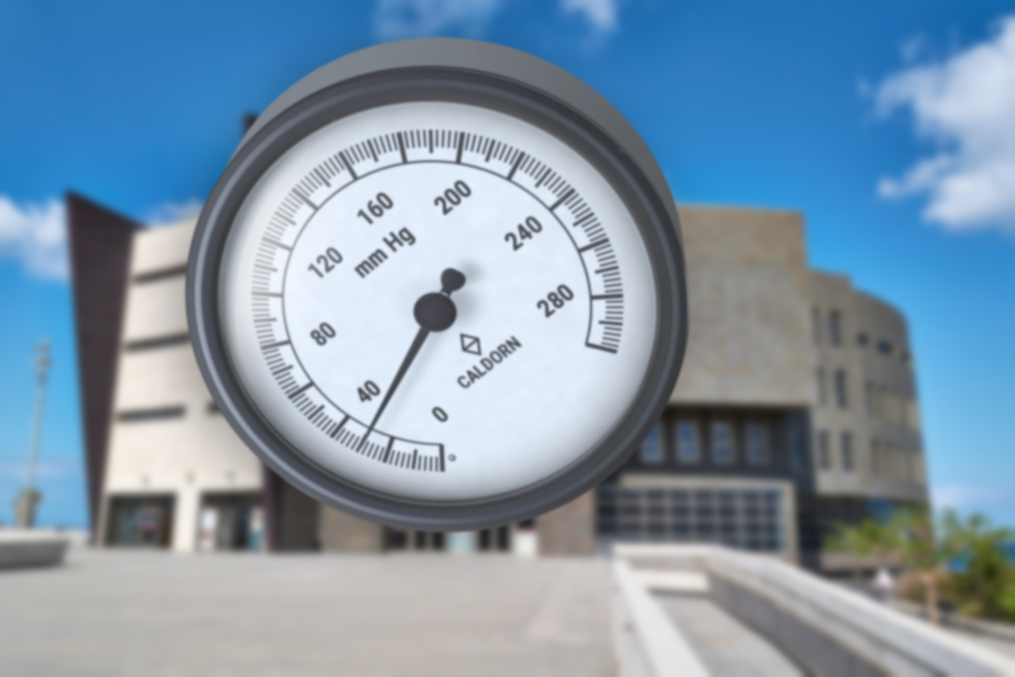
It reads 30 mmHg
